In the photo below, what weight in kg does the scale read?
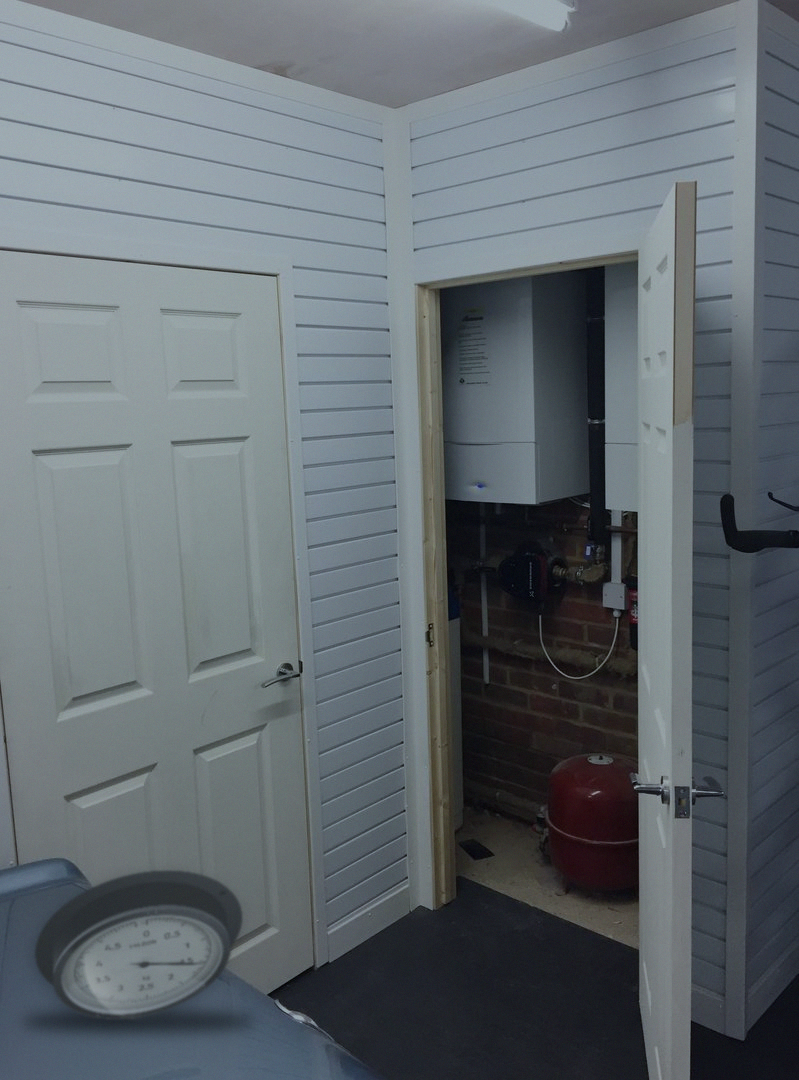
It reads 1.5 kg
